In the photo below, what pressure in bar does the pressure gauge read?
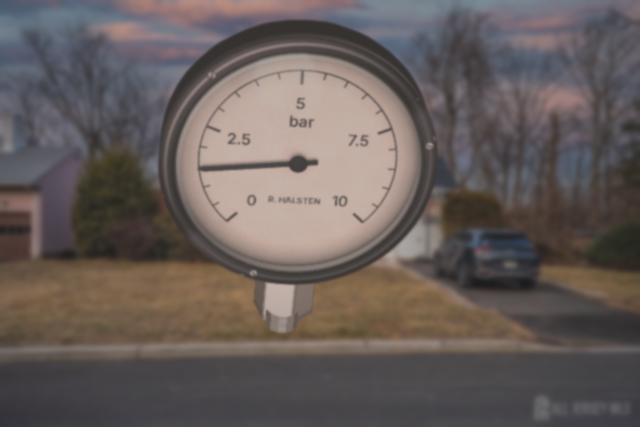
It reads 1.5 bar
